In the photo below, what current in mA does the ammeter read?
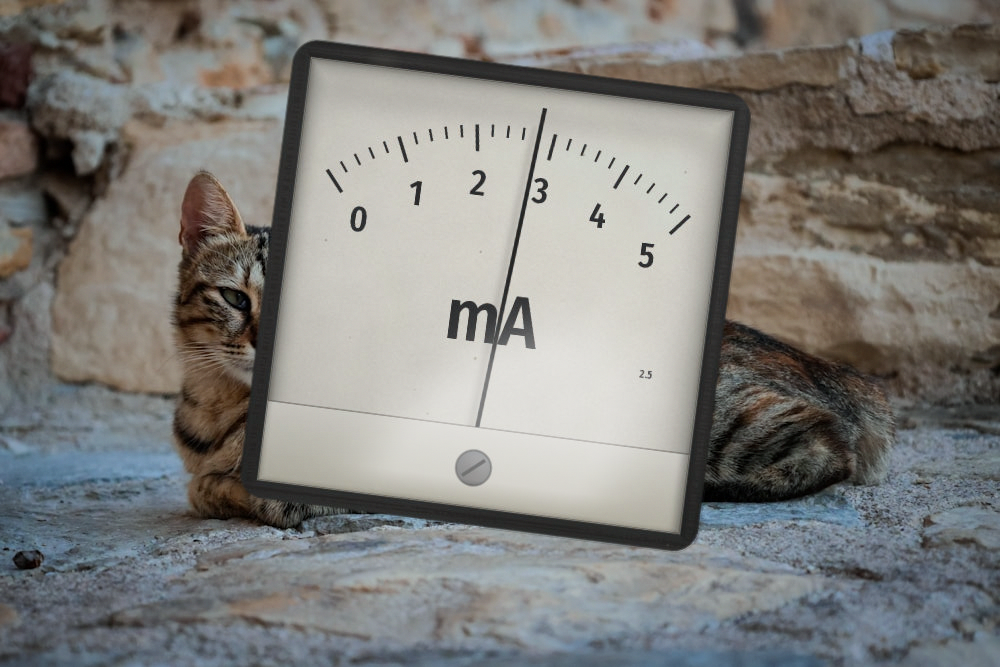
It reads 2.8 mA
